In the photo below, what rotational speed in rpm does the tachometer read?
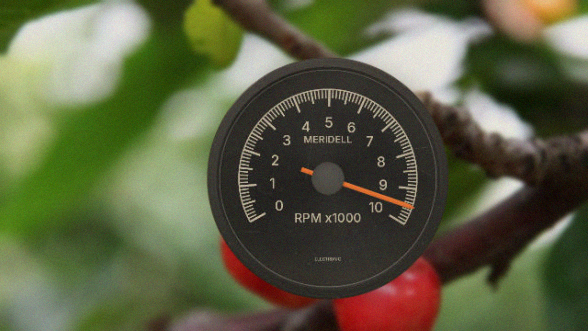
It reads 9500 rpm
